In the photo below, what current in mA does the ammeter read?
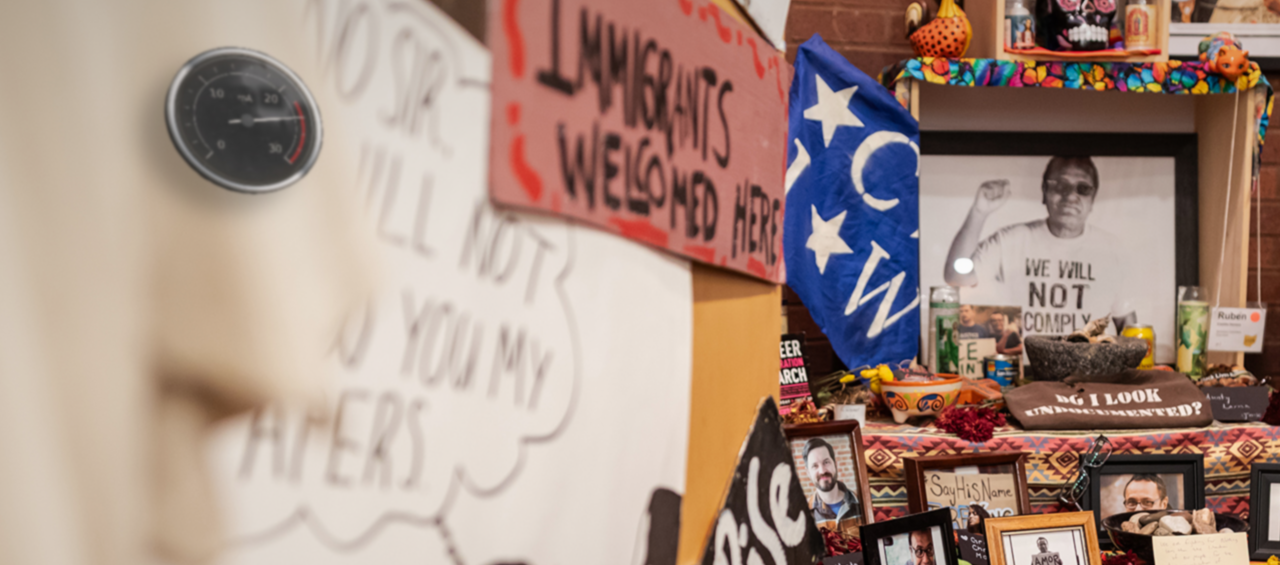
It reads 24 mA
